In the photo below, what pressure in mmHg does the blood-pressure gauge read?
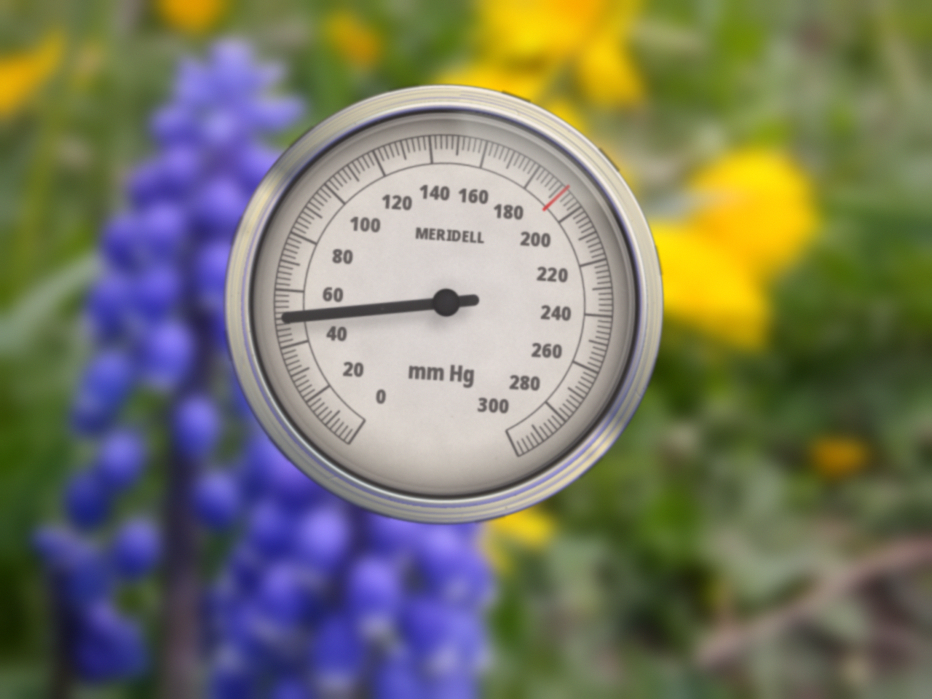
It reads 50 mmHg
